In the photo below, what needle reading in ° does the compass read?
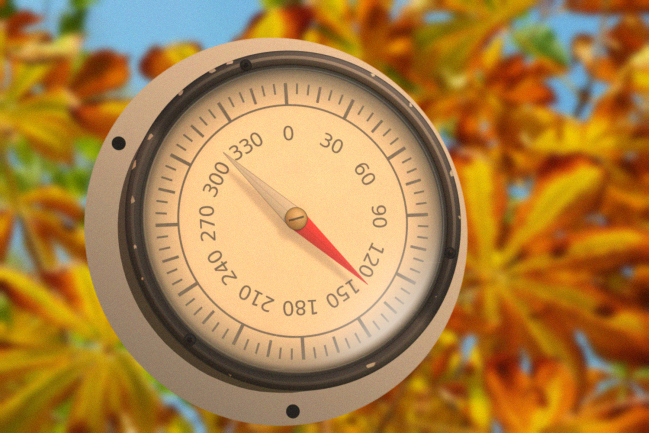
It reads 135 °
